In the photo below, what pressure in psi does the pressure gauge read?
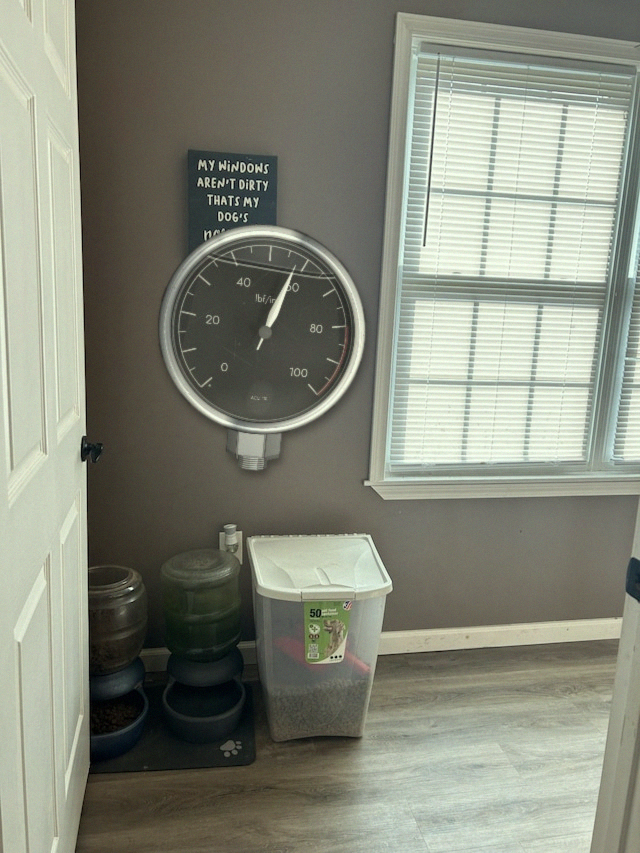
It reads 57.5 psi
